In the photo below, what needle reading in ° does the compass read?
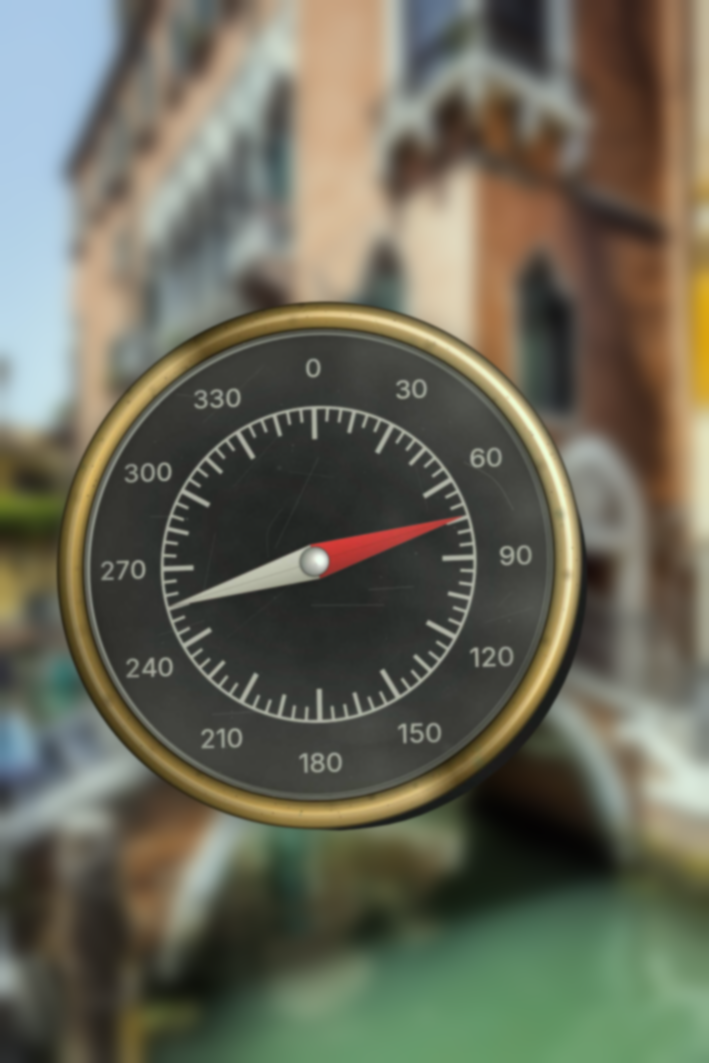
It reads 75 °
